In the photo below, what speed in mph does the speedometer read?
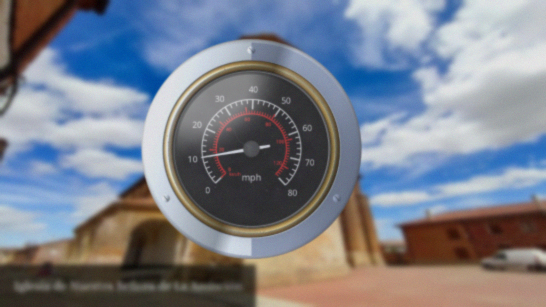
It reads 10 mph
